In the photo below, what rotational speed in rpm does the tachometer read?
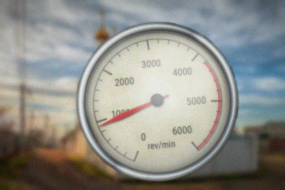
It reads 900 rpm
